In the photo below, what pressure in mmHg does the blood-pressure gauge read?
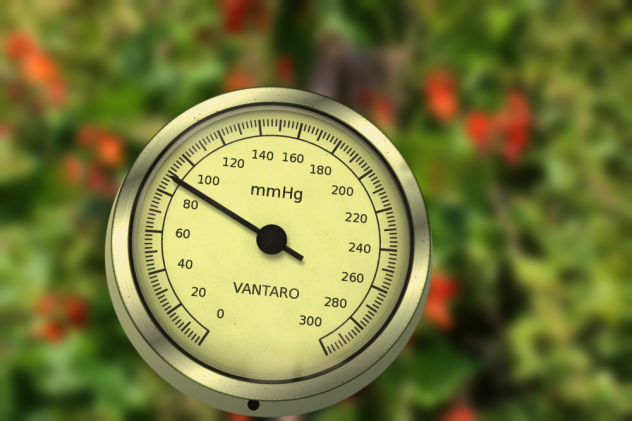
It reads 88 mmHg
